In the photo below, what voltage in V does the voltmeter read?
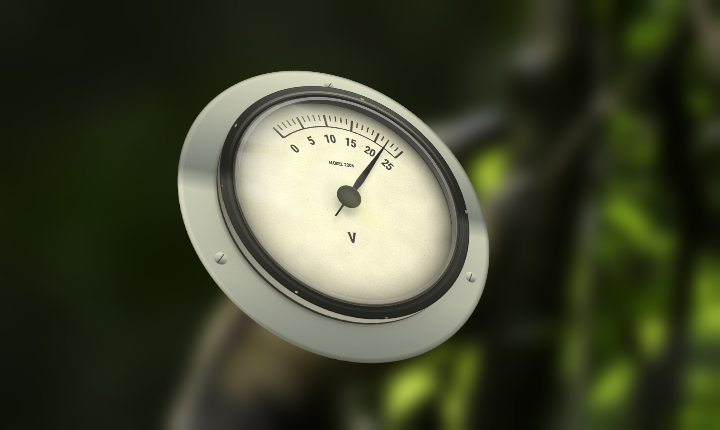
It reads 22 V
